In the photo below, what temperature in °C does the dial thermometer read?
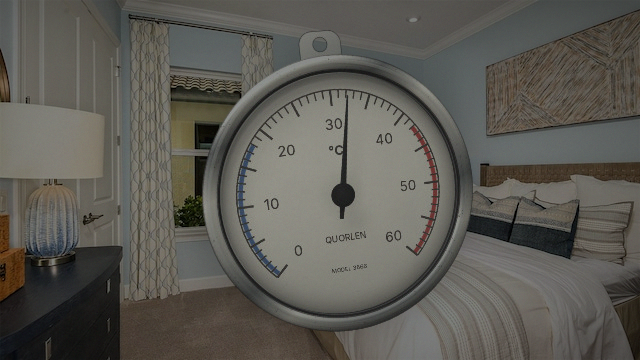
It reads 32 °C
